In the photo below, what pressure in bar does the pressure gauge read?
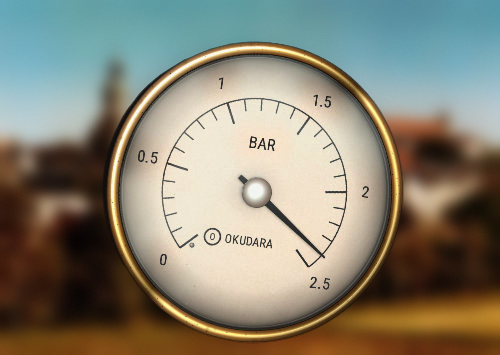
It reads 2.4 bar
